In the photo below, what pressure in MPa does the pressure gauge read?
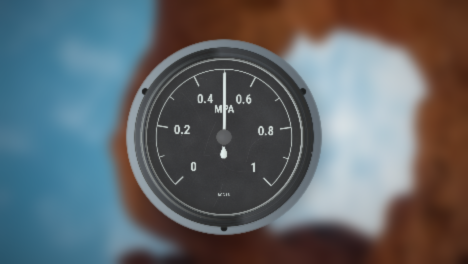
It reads 0.5 MPa
